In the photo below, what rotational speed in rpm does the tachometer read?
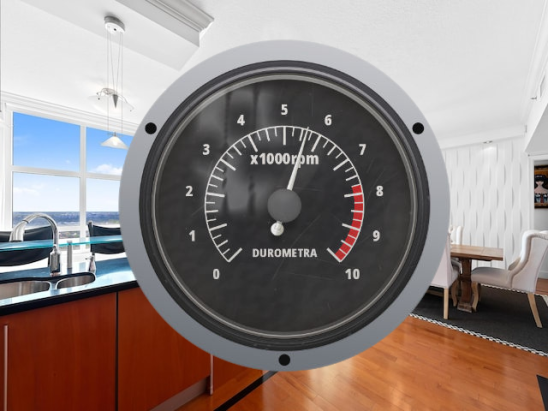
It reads 5625 rpm
